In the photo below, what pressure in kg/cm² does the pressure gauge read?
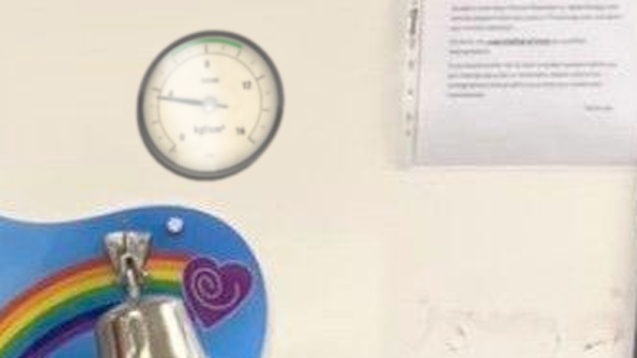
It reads 3.5 kg/cm²
